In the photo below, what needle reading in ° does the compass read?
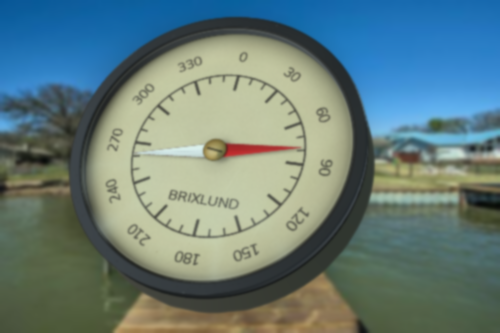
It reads 80 °
